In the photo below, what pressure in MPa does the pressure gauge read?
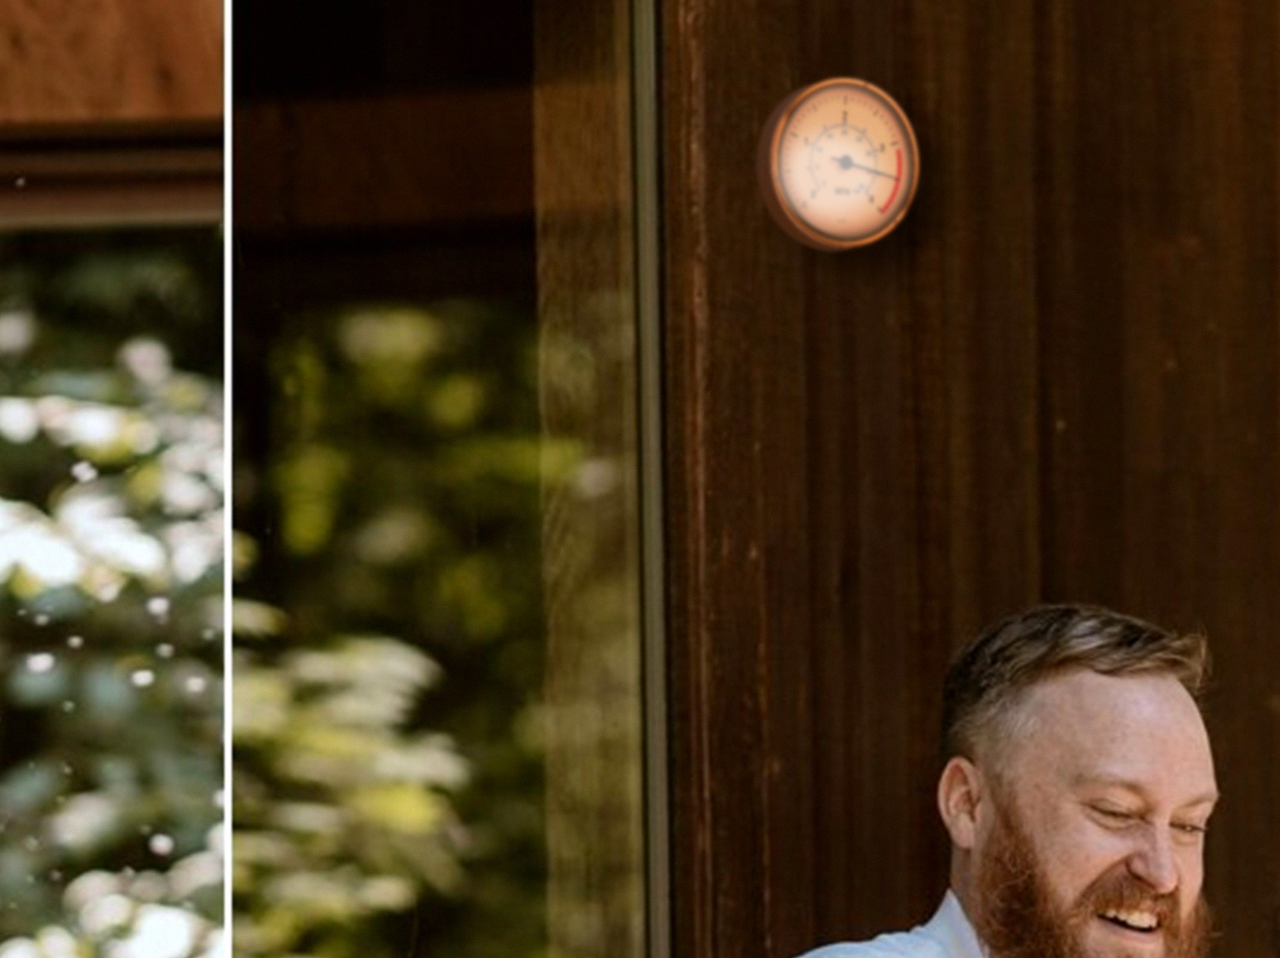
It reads 3.5 MPa
